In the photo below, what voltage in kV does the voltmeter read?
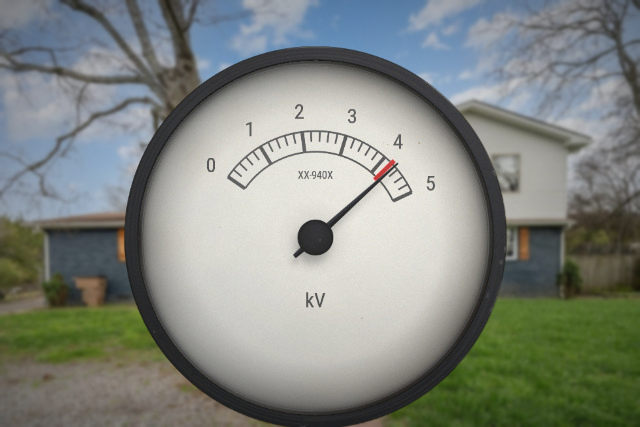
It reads 4.3 kV
